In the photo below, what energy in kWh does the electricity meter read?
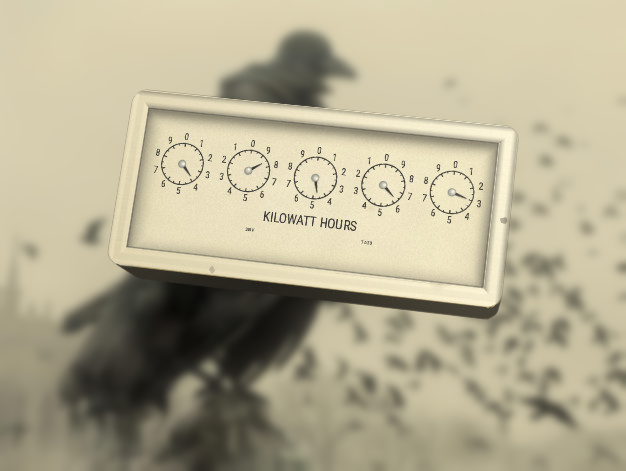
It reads 38463 kWh
